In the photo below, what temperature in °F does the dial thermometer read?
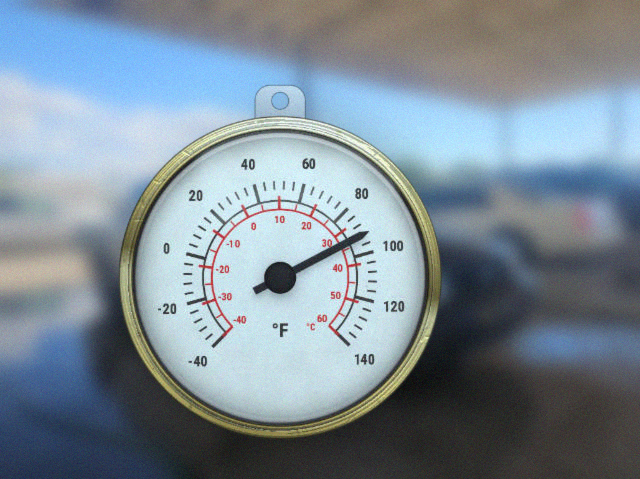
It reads 92 °F
